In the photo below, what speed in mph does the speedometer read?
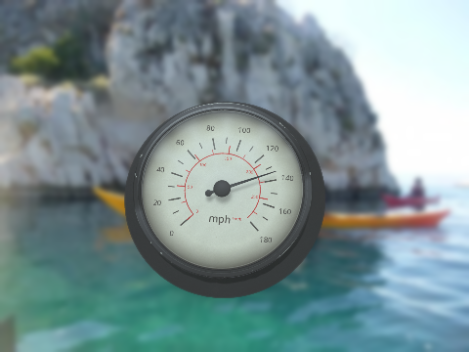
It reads 135 mph
